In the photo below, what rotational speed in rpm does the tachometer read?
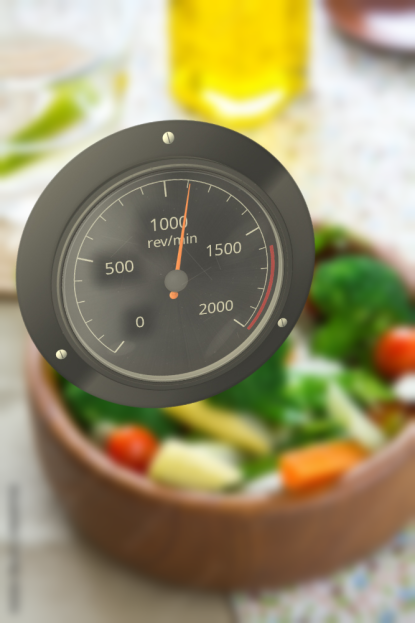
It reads 1100 rpm
